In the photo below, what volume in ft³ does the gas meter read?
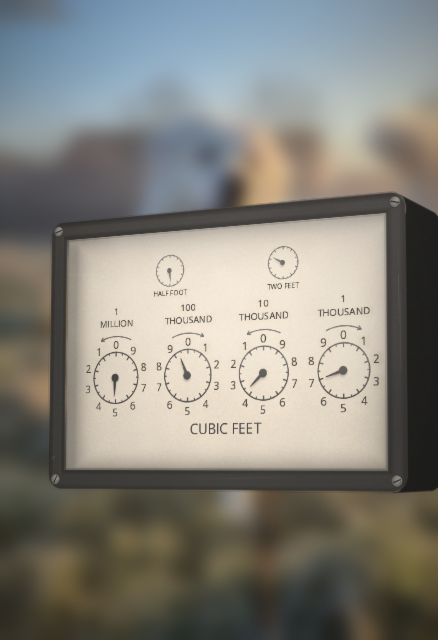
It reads 493700 ft³
